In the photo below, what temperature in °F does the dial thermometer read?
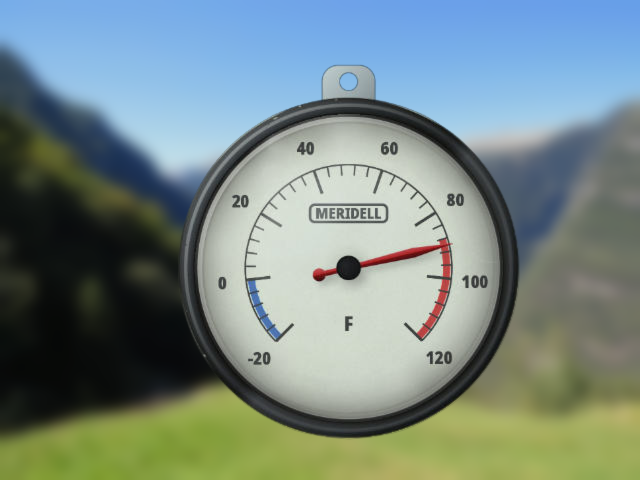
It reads 90 °F
